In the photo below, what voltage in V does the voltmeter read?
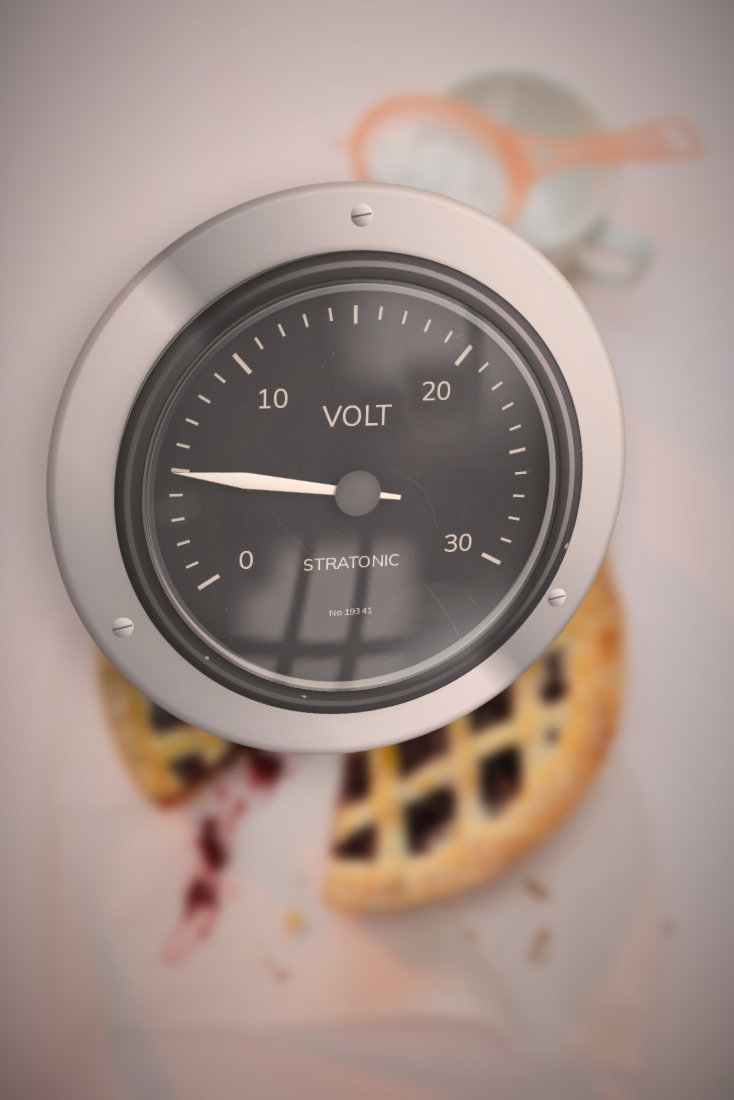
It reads 5 V
